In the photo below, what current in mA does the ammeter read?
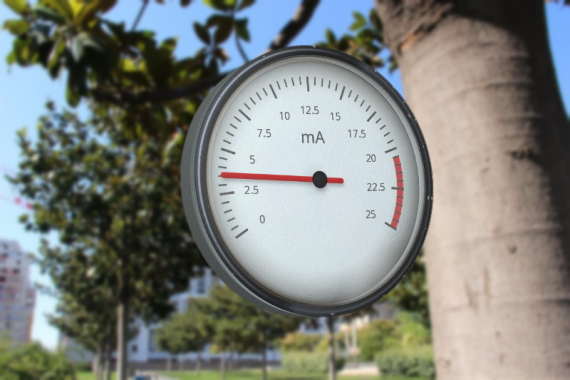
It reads 3.5 mA
